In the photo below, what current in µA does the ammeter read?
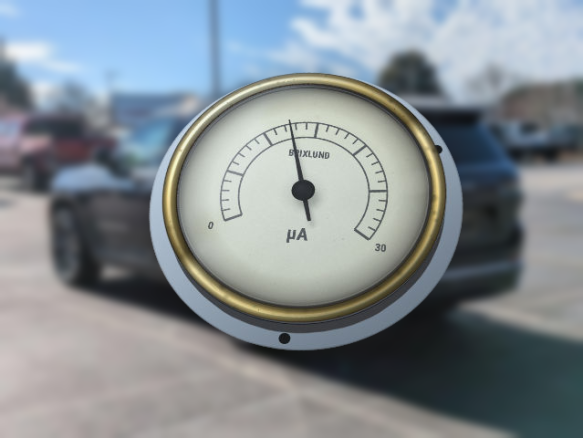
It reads 12.5 µA
